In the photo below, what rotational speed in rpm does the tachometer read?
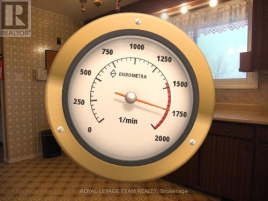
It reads 1750 rpm
